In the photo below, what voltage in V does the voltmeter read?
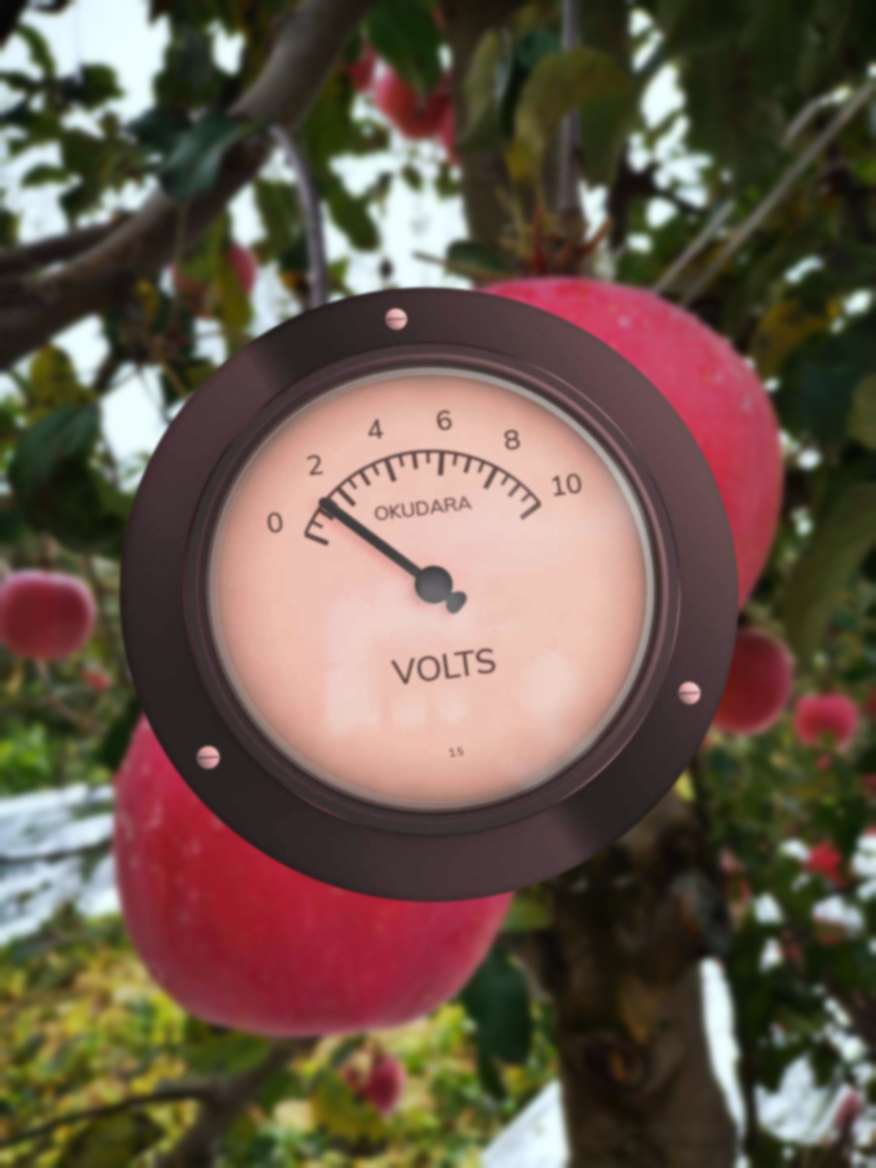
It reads 1.25 V
